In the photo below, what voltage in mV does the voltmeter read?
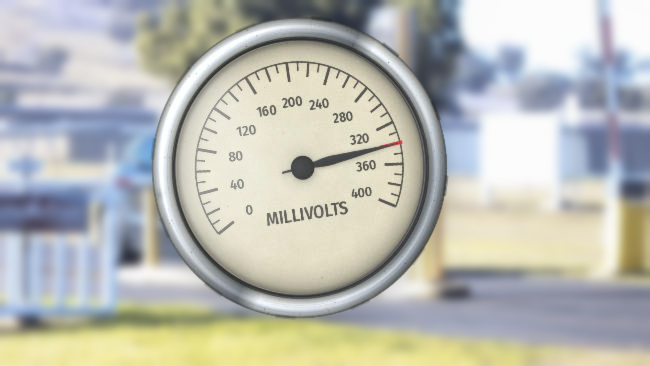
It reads 340 mV
